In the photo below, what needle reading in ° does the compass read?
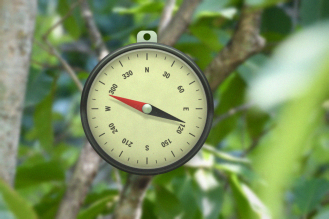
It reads 290 °
